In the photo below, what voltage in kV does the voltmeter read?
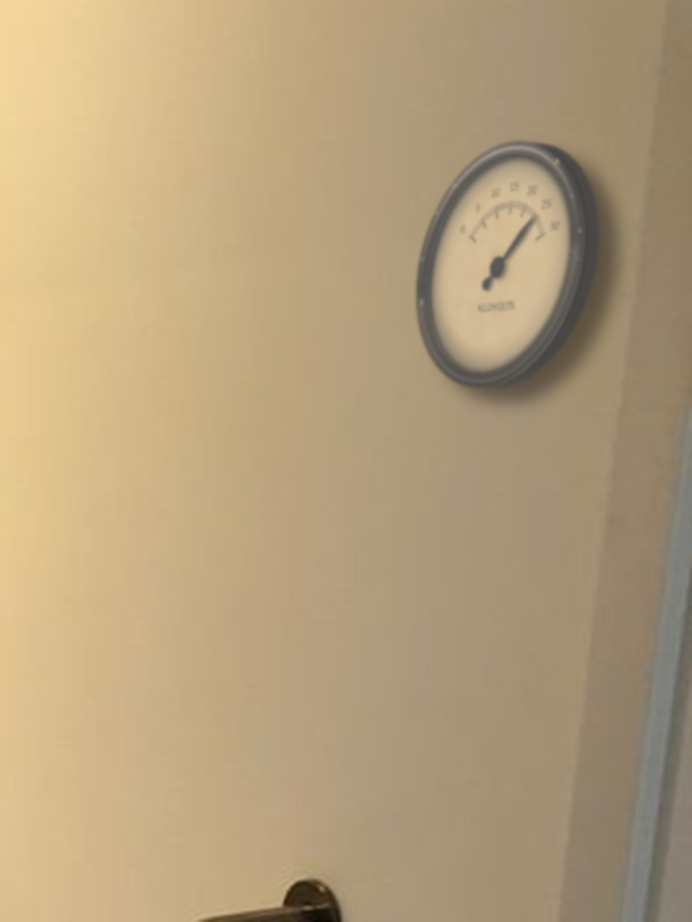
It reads 25 kV
